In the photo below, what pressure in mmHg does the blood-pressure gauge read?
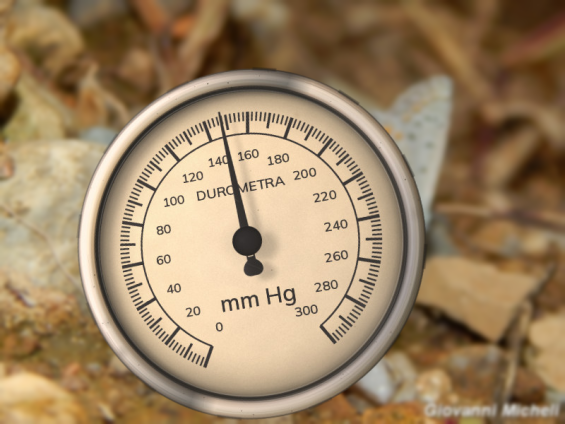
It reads 148 mmHg
